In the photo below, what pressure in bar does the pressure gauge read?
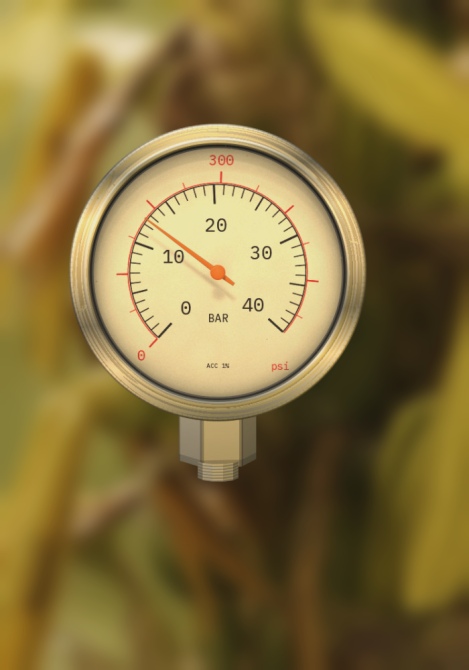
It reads 12.5 bar
